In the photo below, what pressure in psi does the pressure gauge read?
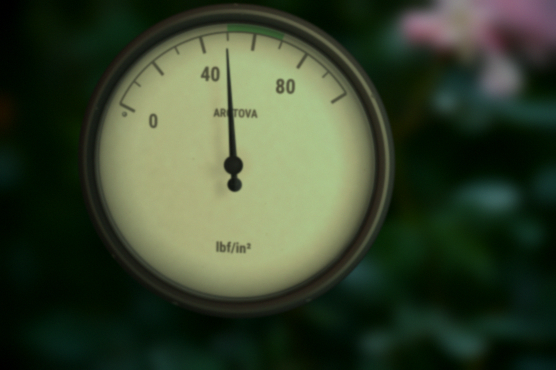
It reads 50 psi
